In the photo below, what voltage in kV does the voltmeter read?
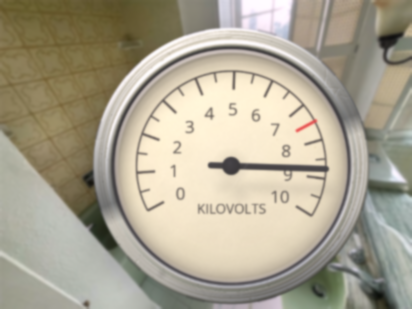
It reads 8.75 kV
